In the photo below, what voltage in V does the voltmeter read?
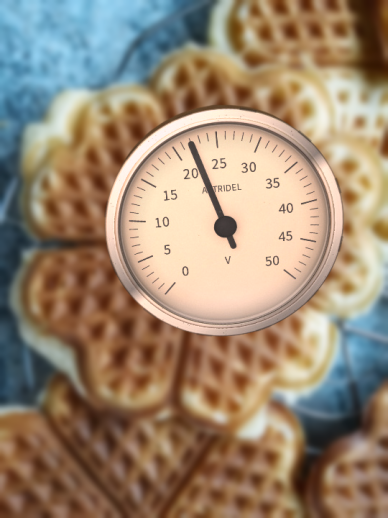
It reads 22 V
